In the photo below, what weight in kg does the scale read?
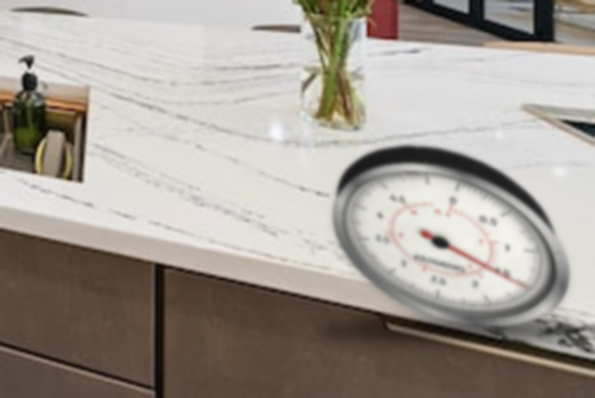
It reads 1.5 kg
